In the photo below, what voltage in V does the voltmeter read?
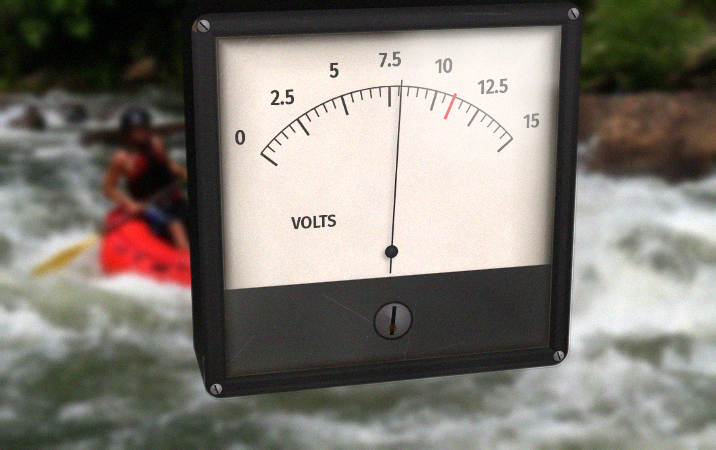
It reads 8 V
